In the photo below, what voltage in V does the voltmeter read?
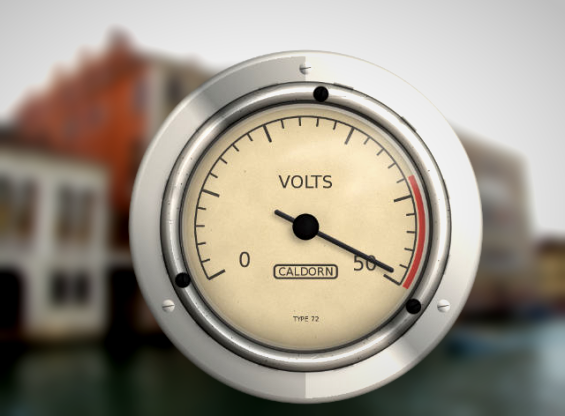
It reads 49 V
